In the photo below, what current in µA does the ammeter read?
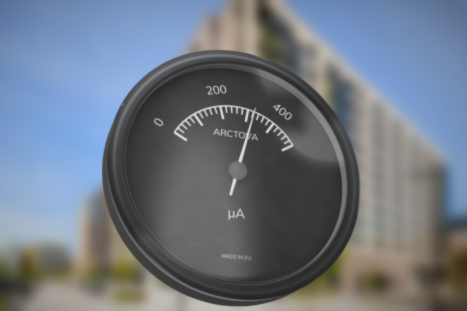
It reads 320 µA
